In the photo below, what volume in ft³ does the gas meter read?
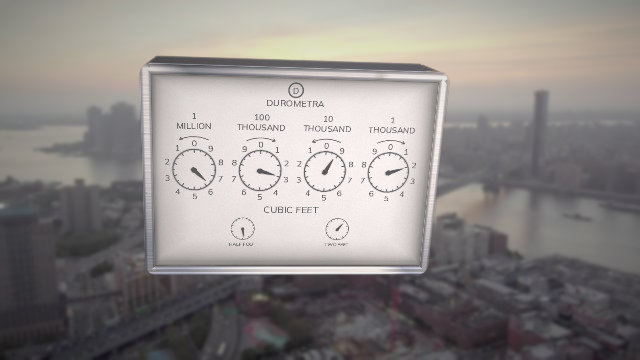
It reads 629200 ft³
